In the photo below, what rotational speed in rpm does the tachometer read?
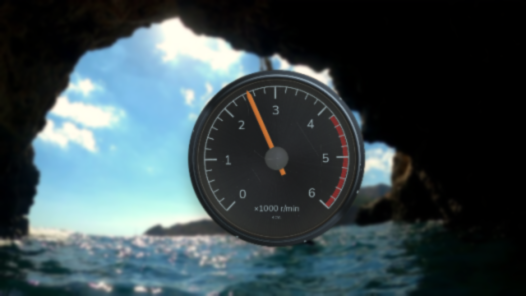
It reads 2500 rpm
